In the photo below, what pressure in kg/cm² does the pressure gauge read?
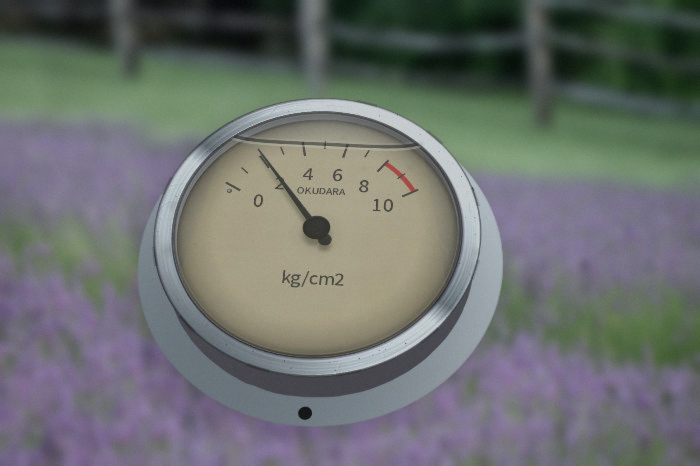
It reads 2 kg/cm²
